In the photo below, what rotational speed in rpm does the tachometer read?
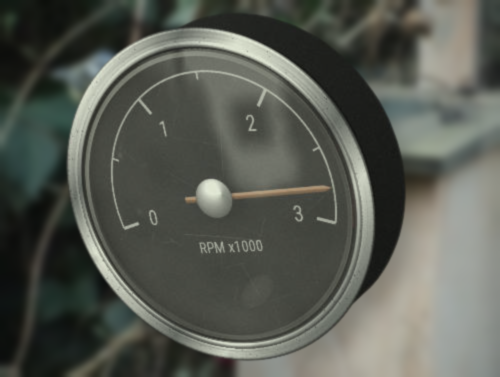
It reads 2750 rpm
